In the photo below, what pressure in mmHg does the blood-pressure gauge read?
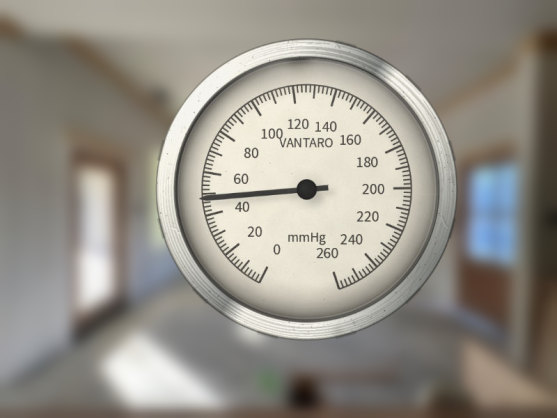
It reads 48 mmHg
